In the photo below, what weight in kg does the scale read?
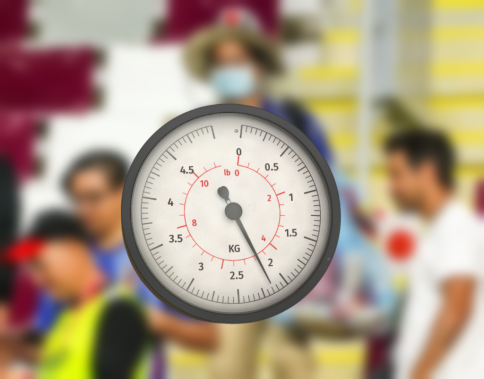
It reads 2.15 kg
